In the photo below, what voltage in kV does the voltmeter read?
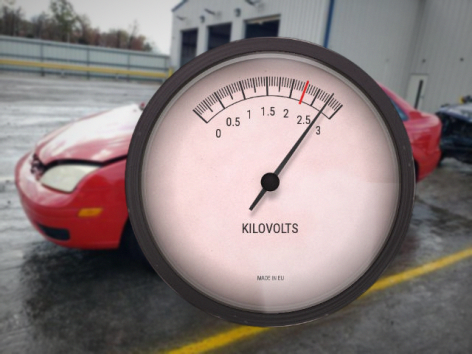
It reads 2.75 kV
